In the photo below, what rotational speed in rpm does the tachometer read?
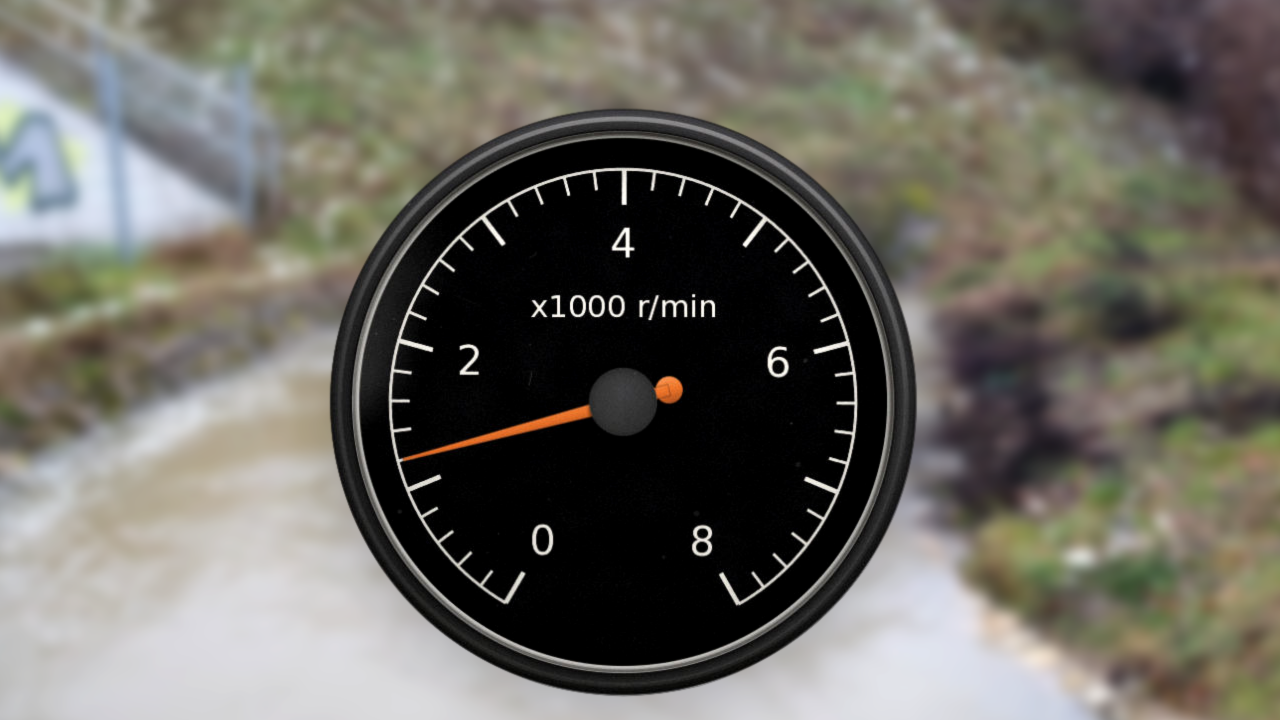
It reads 1200 rpm
